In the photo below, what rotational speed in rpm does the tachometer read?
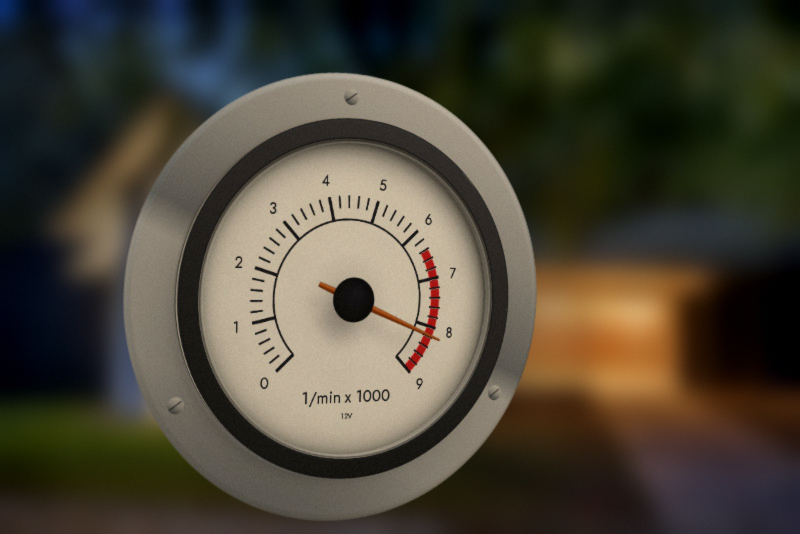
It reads 8200 rpm
